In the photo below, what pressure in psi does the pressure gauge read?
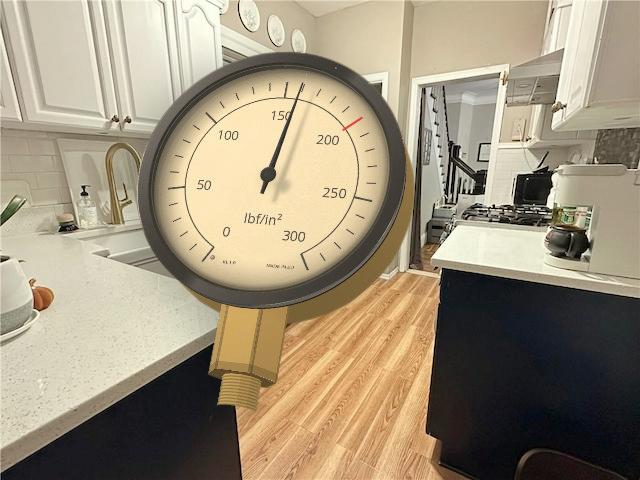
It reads 160 psi
